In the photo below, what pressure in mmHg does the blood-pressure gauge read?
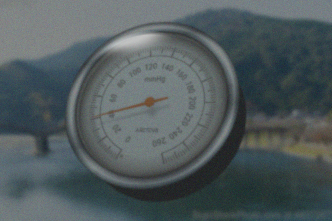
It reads 40 mmHg
